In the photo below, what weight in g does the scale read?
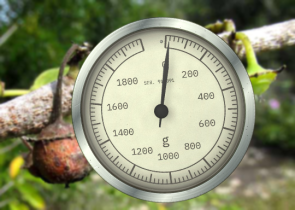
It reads 20 g
